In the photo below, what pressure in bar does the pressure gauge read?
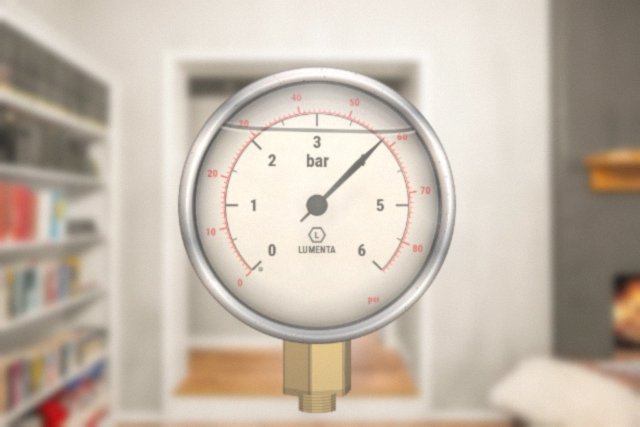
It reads 4 bar
